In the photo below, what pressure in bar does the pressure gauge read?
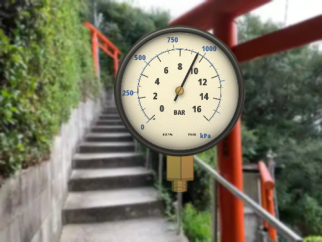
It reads 9.5 bar
